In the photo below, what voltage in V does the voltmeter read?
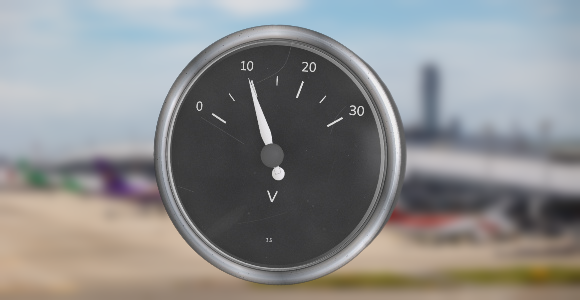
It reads 10 V
